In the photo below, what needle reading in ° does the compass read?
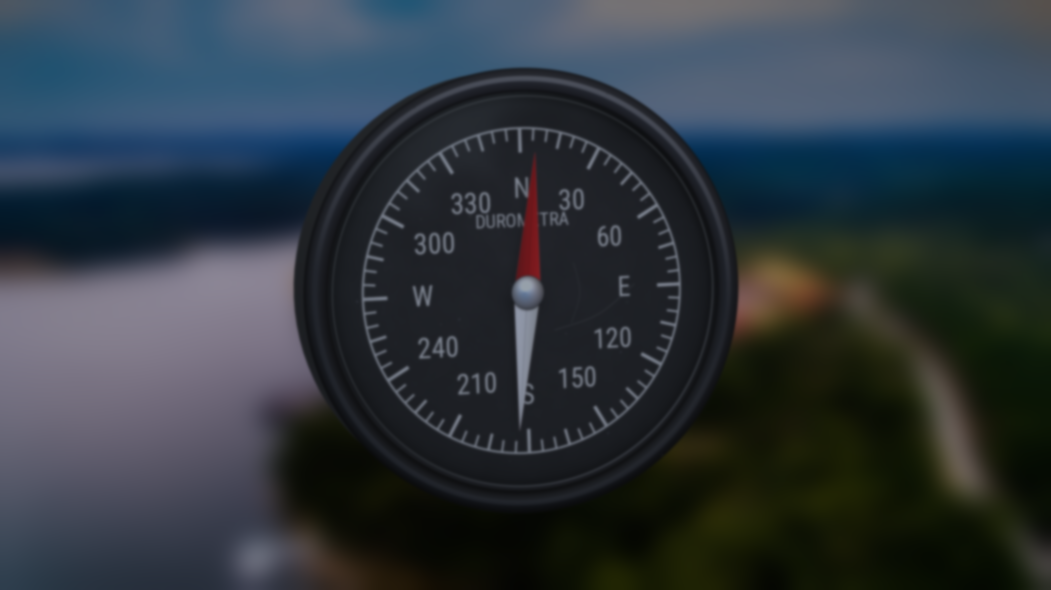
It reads 5 °
